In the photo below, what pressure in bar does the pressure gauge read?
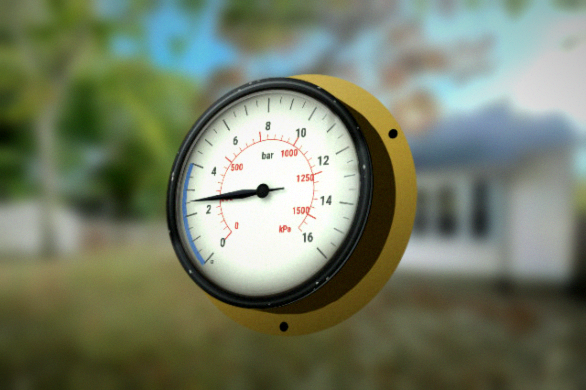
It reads 2.5 bar
